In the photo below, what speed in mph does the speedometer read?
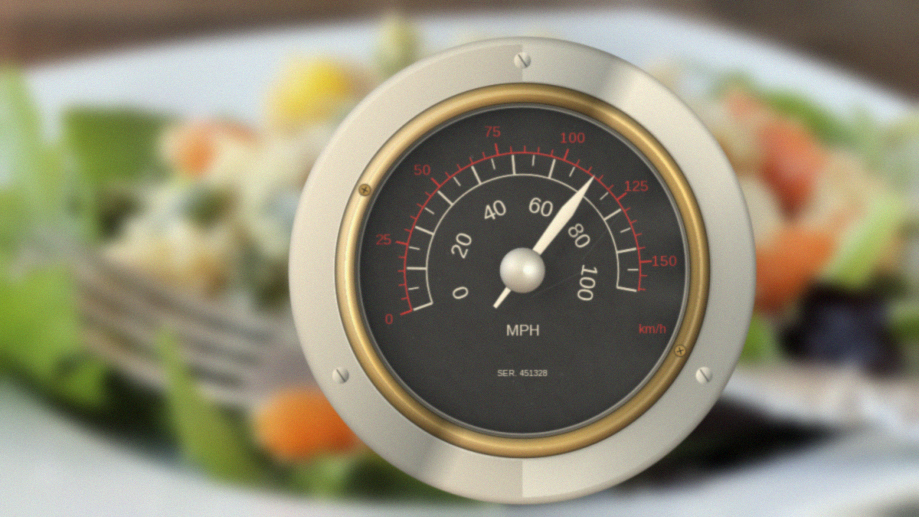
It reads 70 mph
